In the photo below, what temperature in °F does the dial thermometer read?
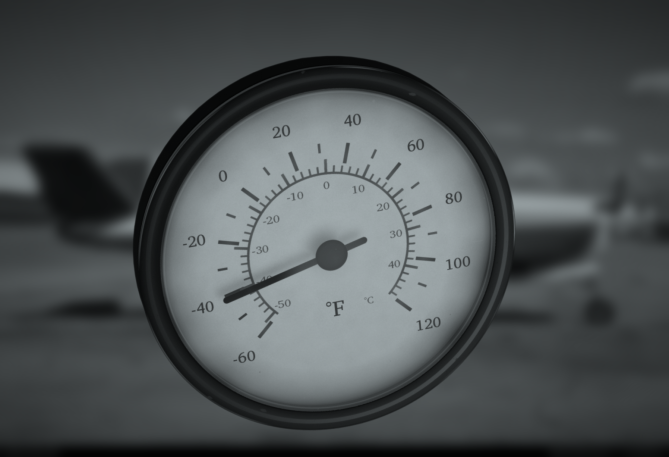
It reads -40 °F
